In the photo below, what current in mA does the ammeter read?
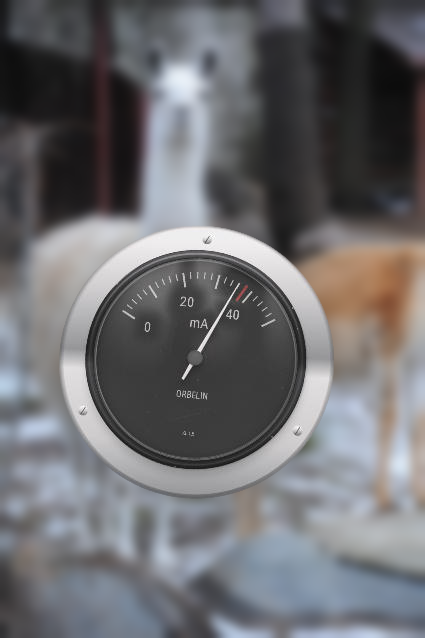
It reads 36 mA
